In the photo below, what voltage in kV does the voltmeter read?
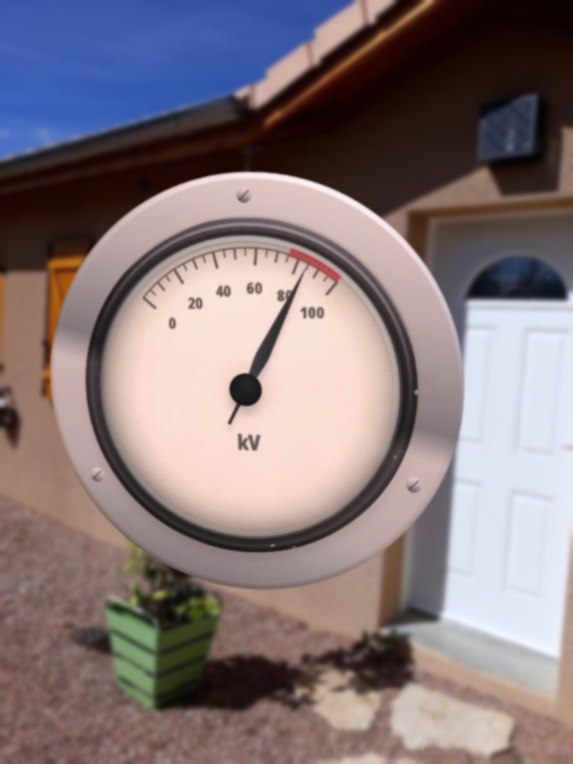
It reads 85 kV
